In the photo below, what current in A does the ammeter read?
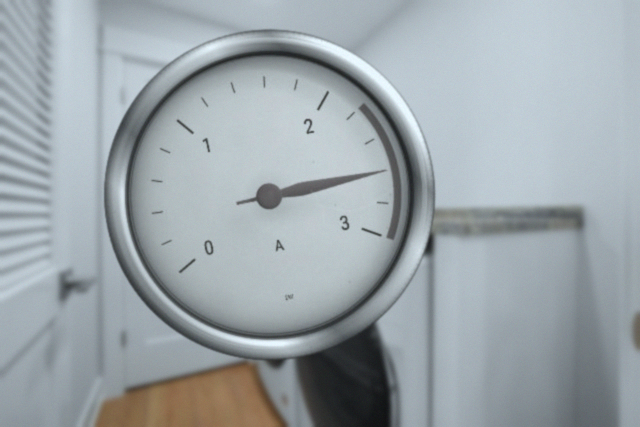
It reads 2.6 A
